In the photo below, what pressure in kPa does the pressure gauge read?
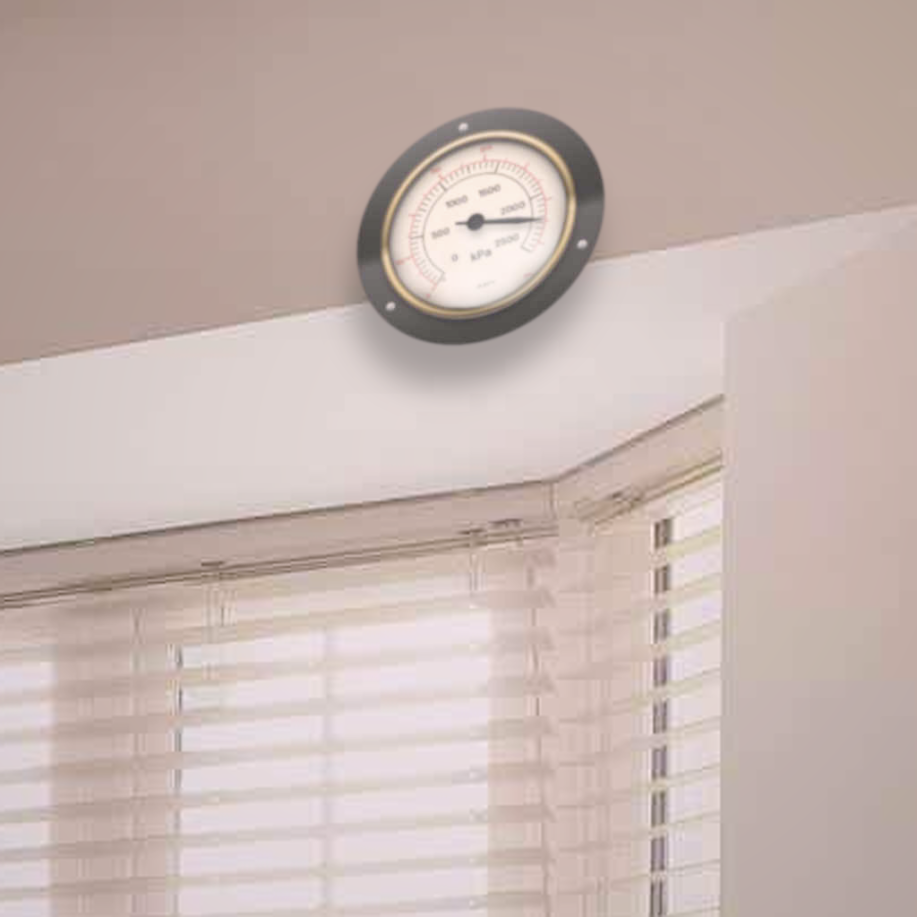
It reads 2250 kPa
